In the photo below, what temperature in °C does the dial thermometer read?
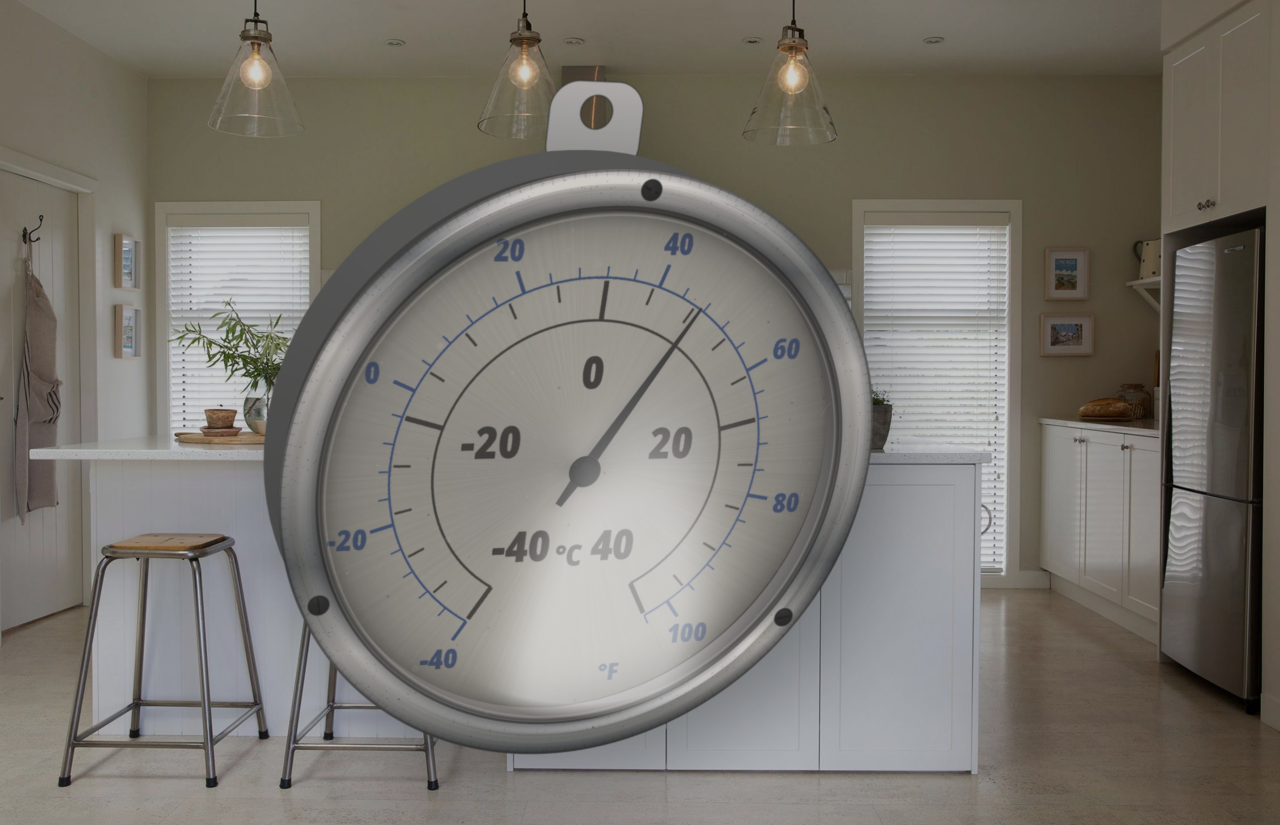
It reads 8 °C
